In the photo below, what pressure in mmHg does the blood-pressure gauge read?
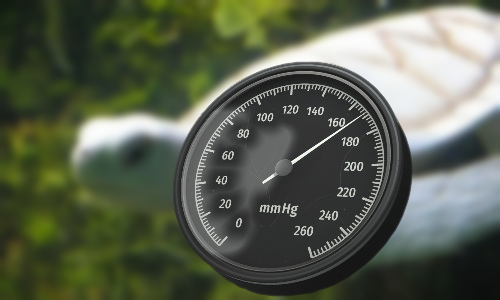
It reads 170 mmHg
